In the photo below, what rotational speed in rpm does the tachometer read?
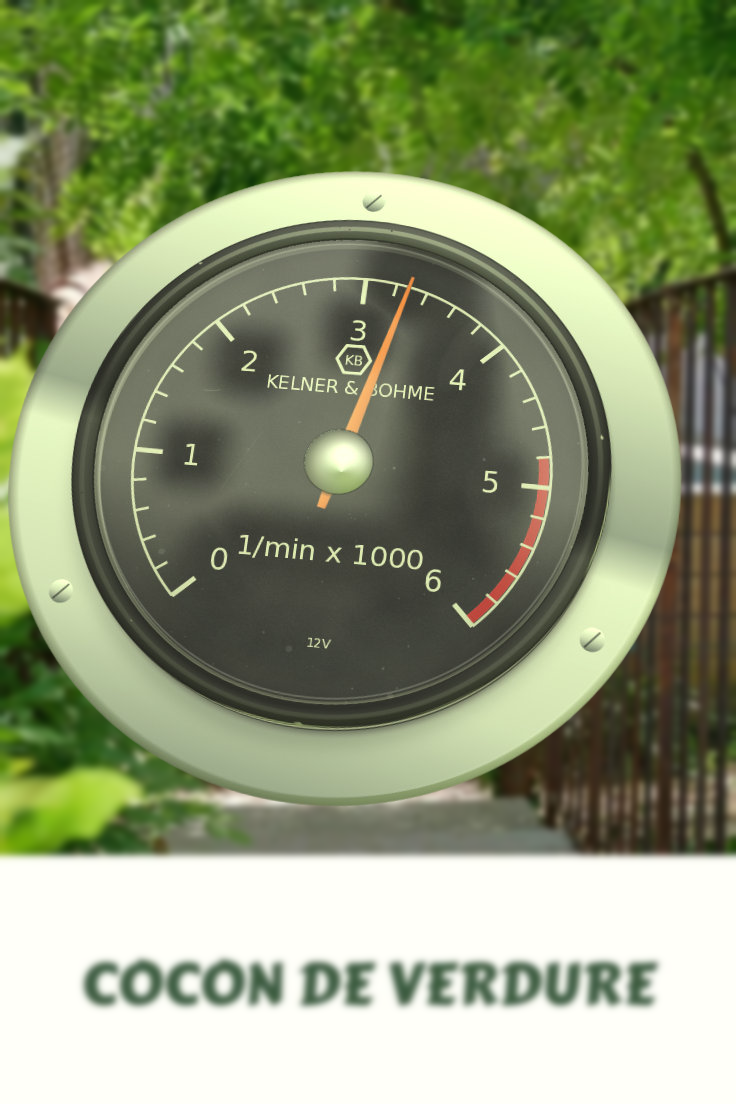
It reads 3300 rpm
